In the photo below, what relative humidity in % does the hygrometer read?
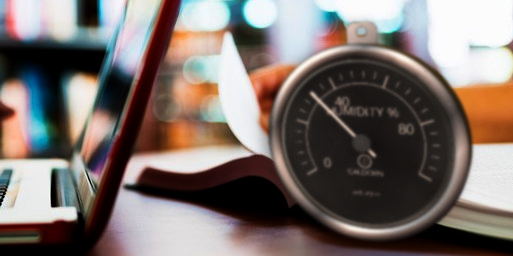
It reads 32 %
